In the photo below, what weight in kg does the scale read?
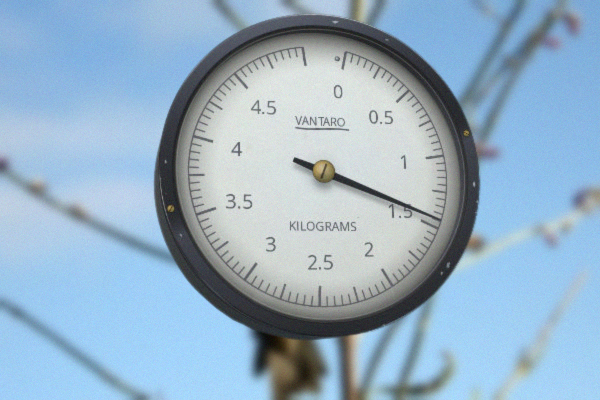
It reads 1.45 kg
